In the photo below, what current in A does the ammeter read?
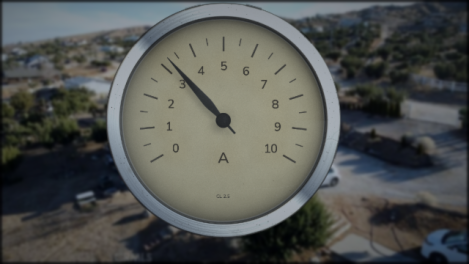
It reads 3.25 A
